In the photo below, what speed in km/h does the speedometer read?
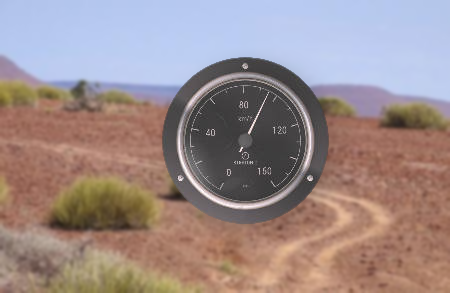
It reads 95 km/h
